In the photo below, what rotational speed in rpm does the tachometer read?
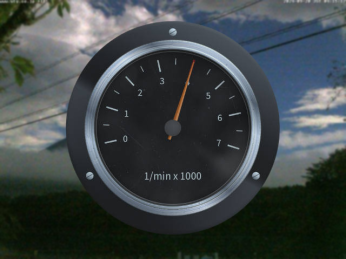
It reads 4000 rpm
